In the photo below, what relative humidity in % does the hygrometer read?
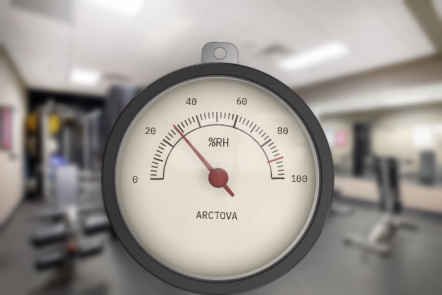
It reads 28 %
